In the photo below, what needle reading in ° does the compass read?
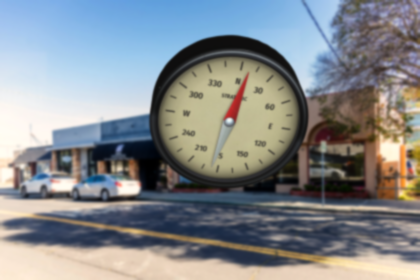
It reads 7.5 °
